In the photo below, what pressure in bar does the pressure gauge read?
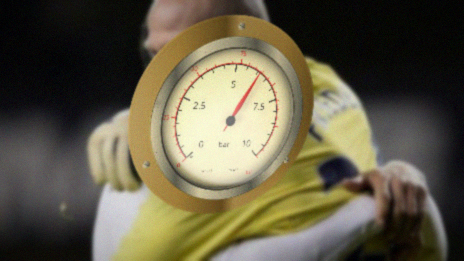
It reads 6 bar
